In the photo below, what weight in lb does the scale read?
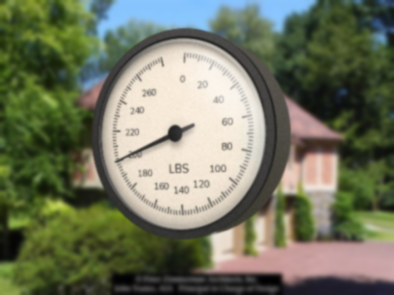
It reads 200 lb
